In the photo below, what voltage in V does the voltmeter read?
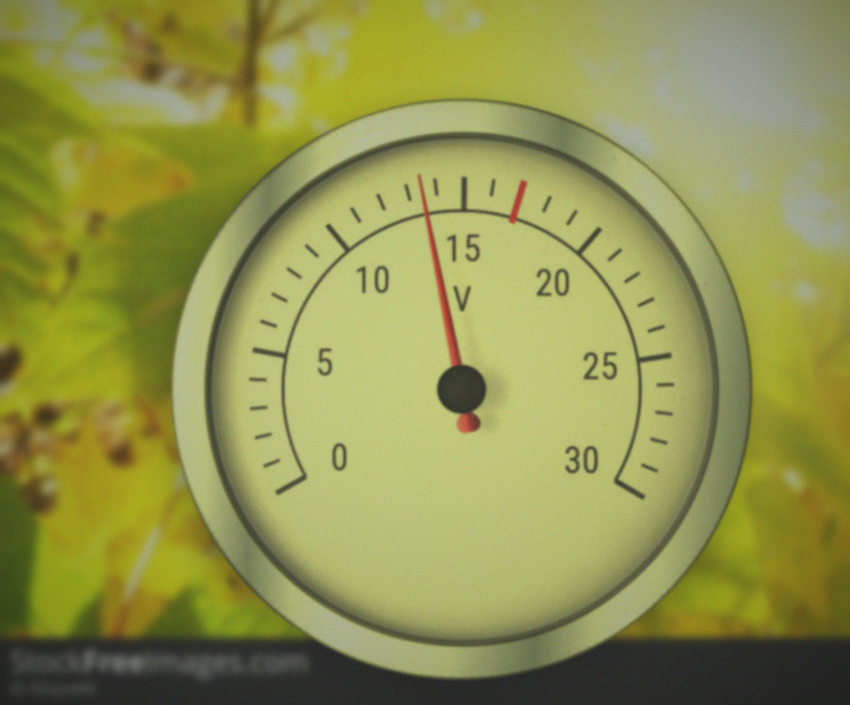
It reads 13.5 V
